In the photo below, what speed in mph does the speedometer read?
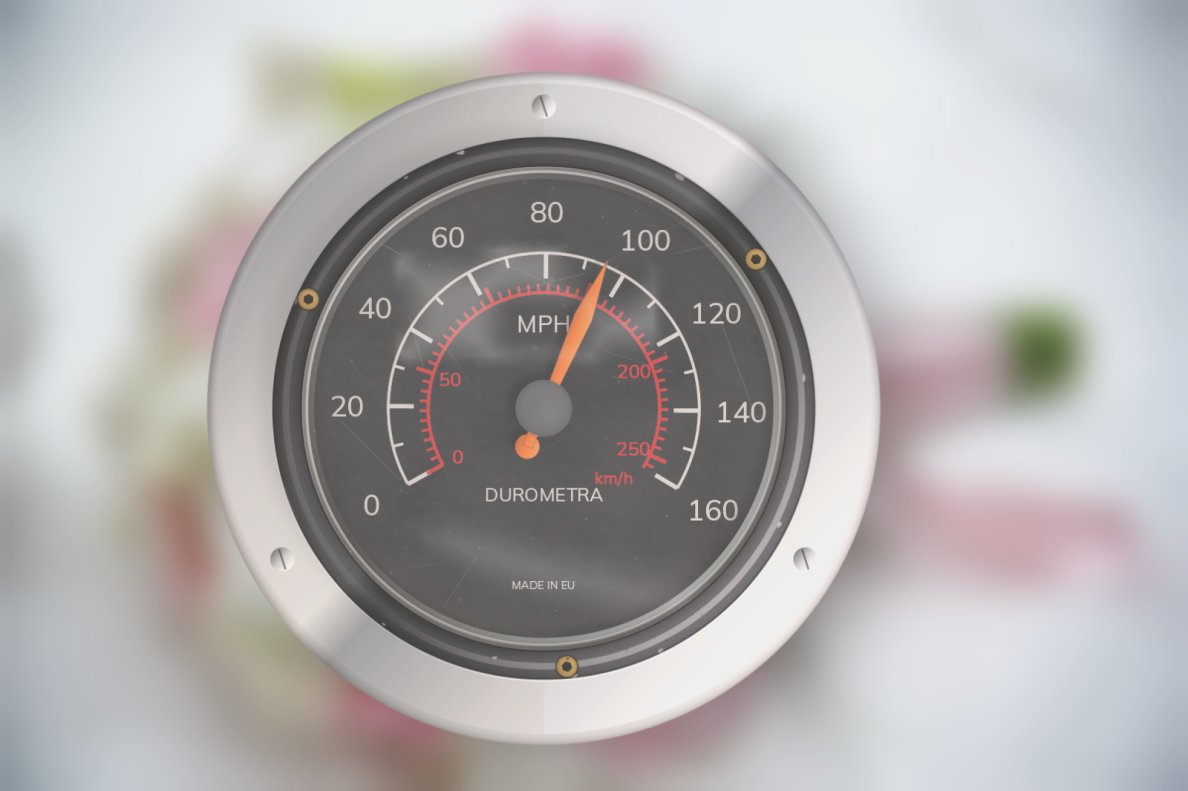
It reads 95 mph
